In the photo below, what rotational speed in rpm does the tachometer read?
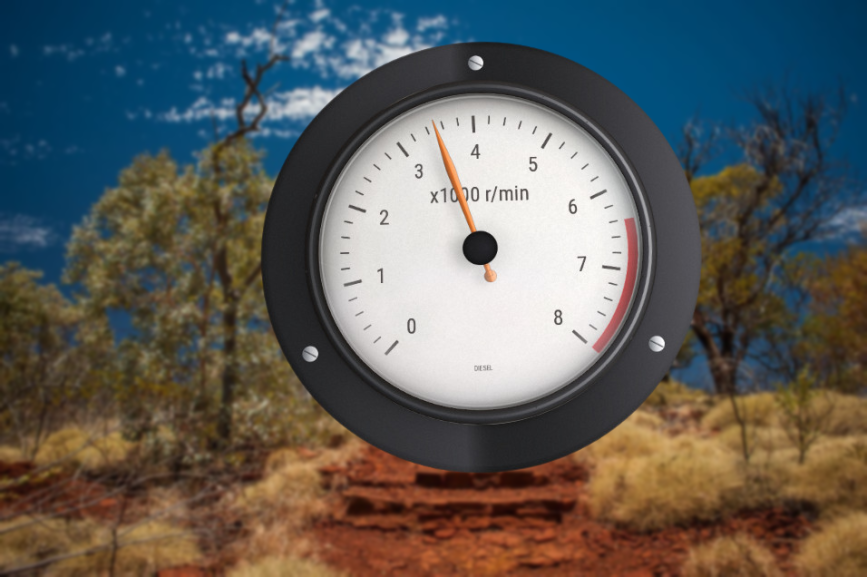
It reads 3500 rpm
